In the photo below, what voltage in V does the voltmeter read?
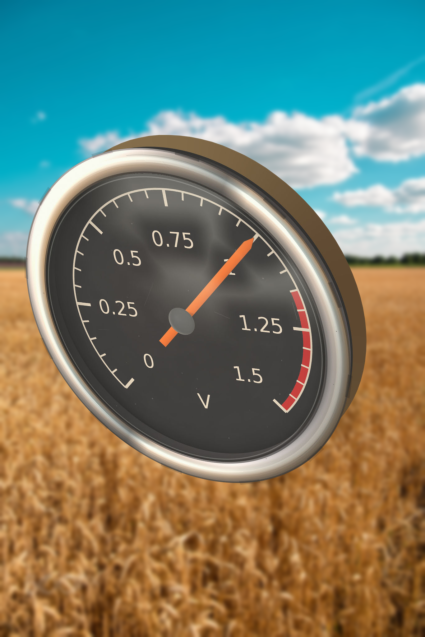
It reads 1 V
